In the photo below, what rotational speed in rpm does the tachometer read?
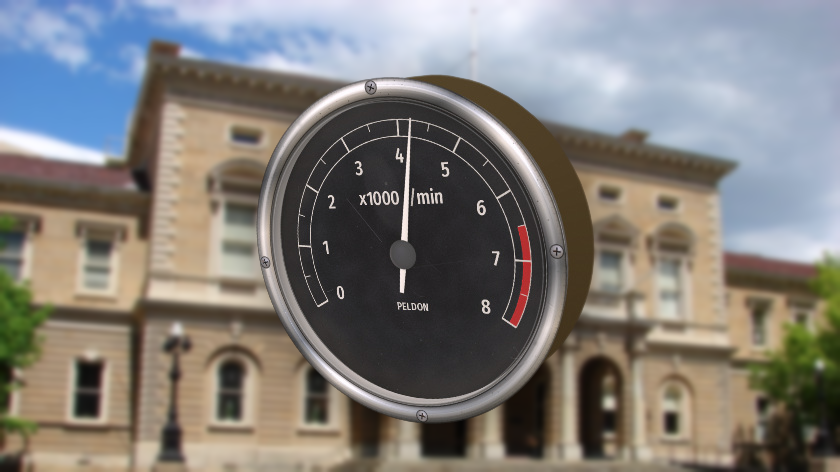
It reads 4250 rpm
